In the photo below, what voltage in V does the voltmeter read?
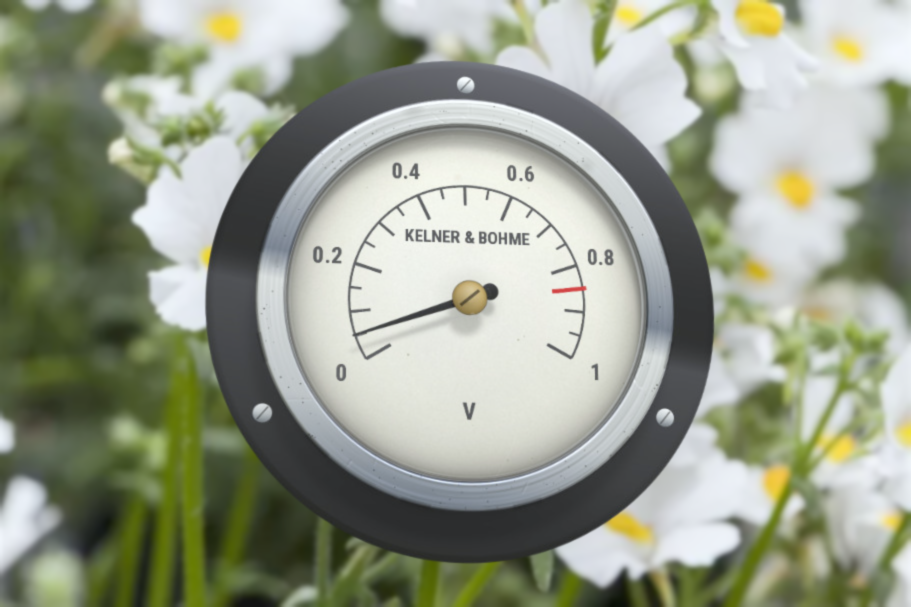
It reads 0.05 V
